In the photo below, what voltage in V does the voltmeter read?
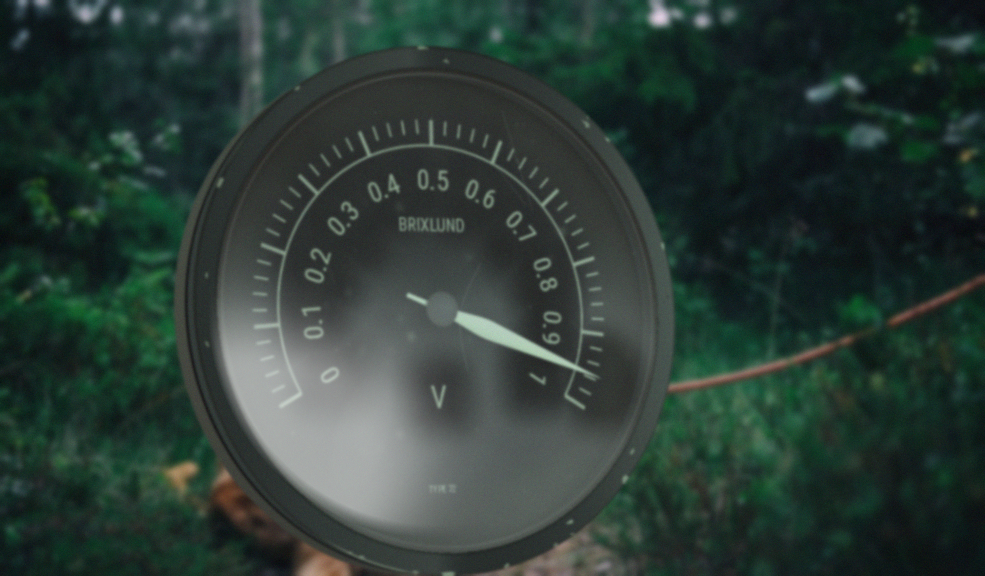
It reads 0.96 V
